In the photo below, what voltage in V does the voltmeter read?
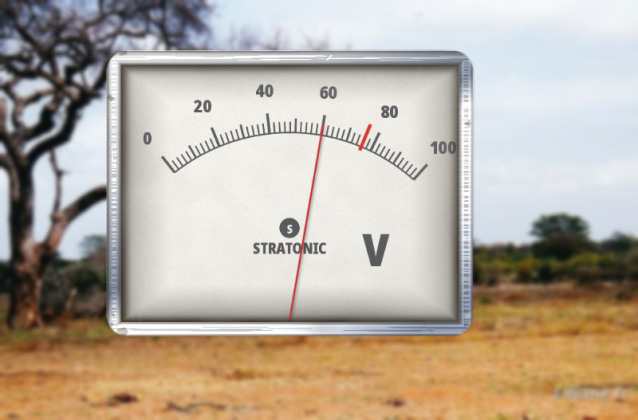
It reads 60 V
